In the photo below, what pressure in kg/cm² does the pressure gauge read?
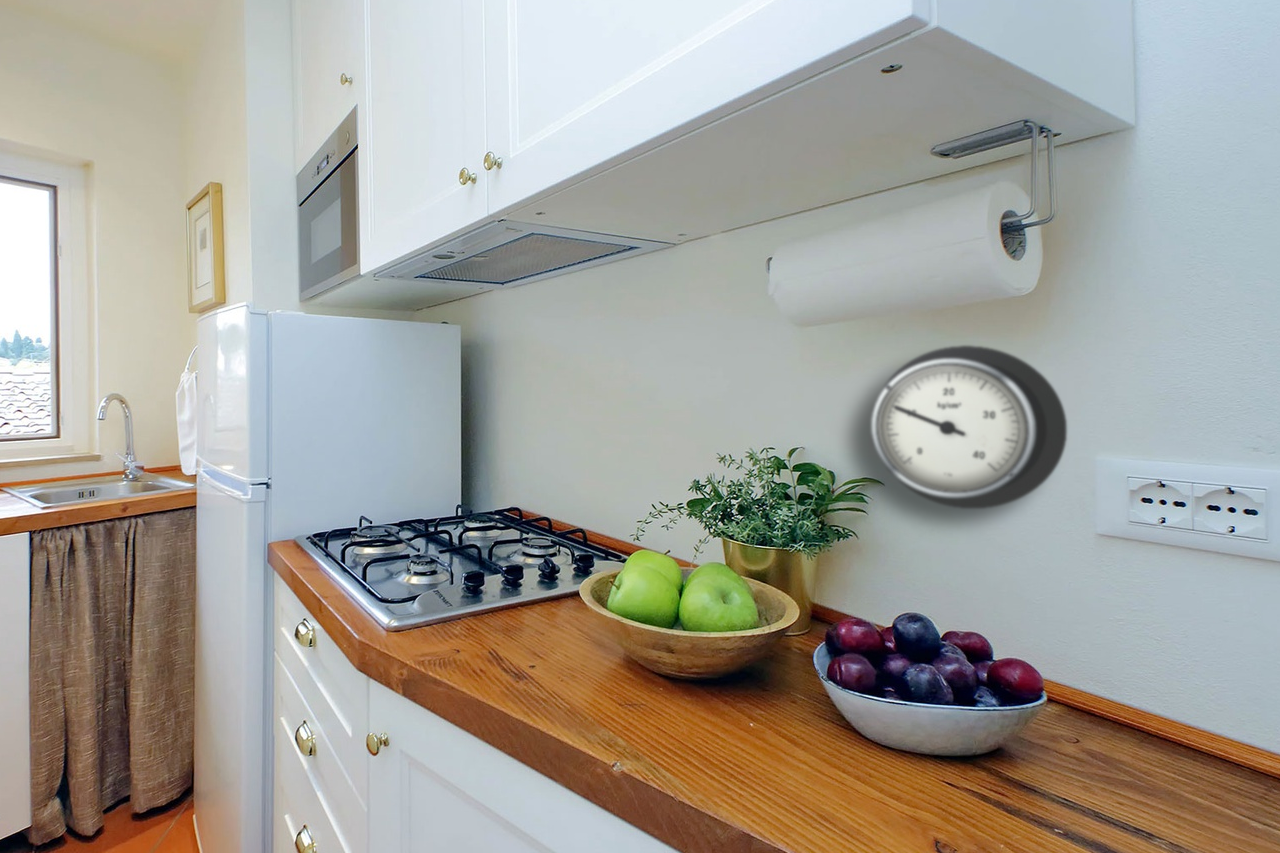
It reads 10 kg/cm²
